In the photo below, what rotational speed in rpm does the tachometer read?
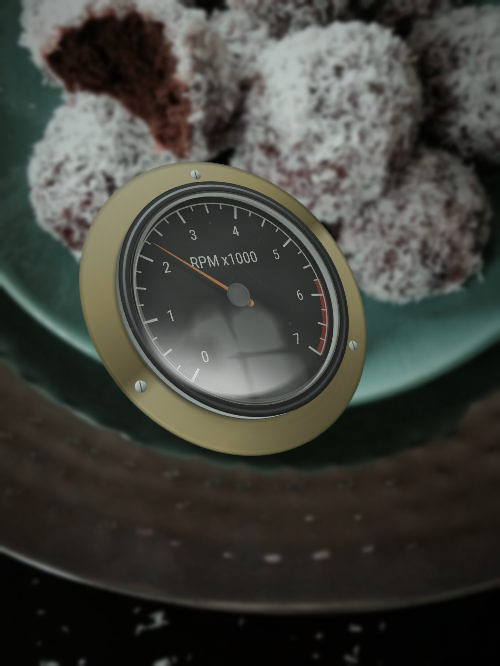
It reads 2250 rpm
